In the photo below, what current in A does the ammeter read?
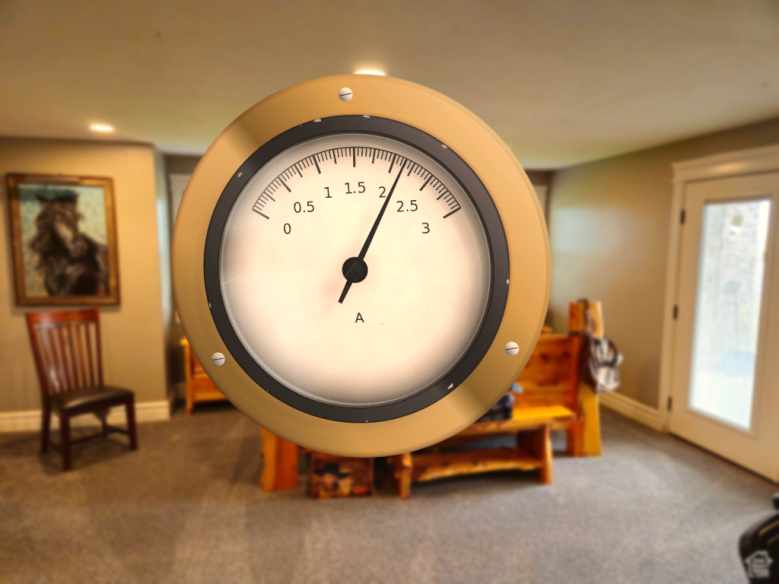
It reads 2.15 A
